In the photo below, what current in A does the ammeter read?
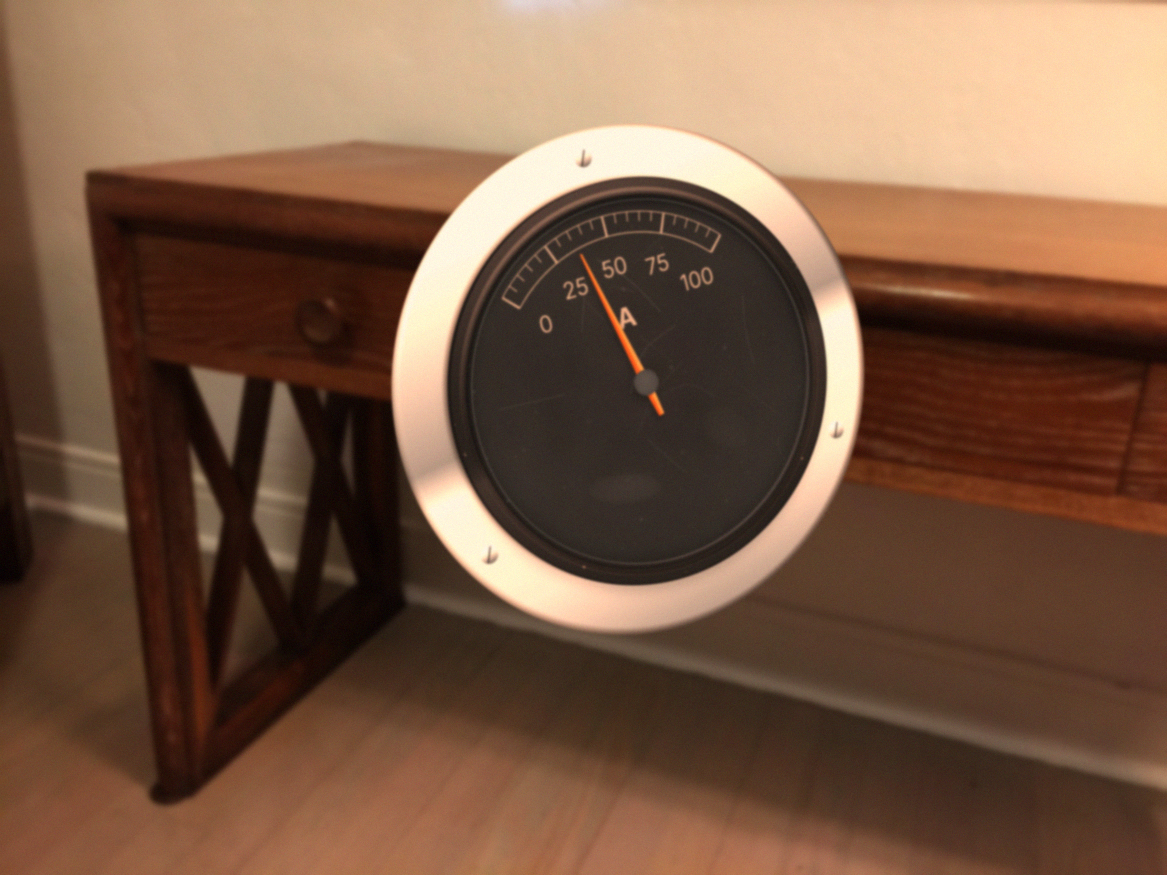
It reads 35 A
